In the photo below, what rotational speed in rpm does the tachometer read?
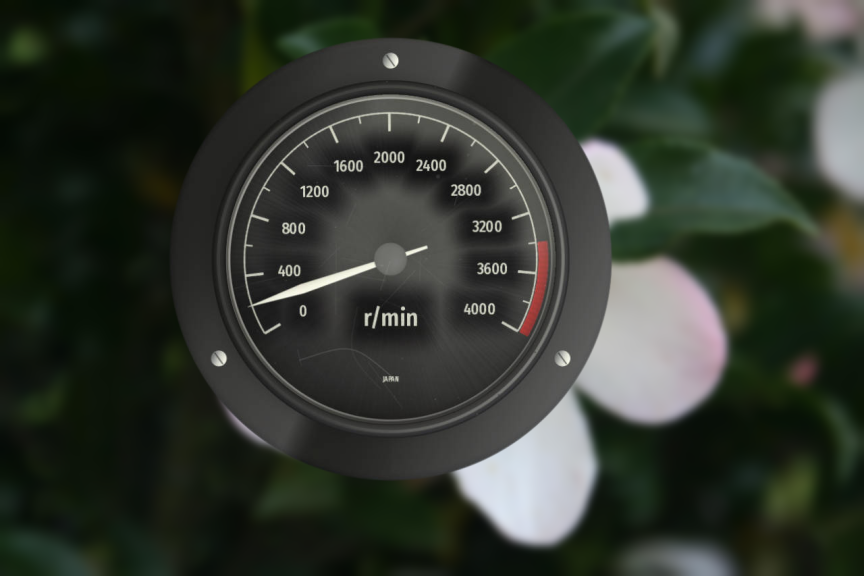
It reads 200 rpm
